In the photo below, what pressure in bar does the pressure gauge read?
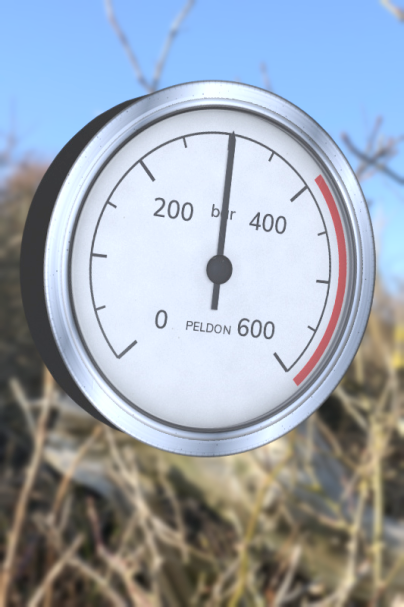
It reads 300 bar
